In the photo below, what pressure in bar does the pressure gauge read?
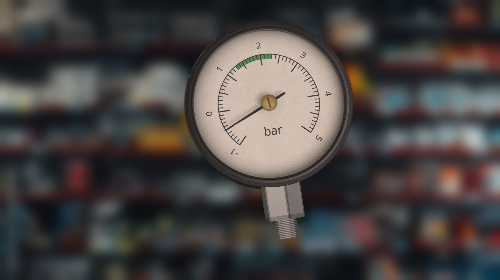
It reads -0.5 bar
